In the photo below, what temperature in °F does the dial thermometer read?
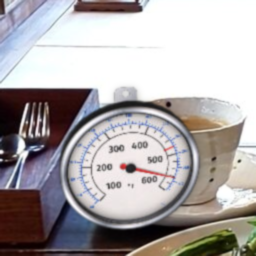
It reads 560 °F
